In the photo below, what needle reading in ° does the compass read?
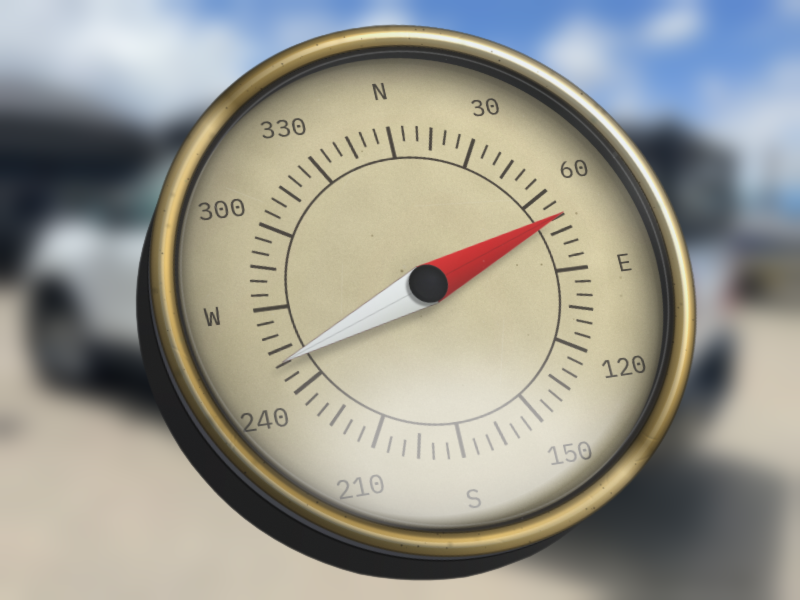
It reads 70 °
